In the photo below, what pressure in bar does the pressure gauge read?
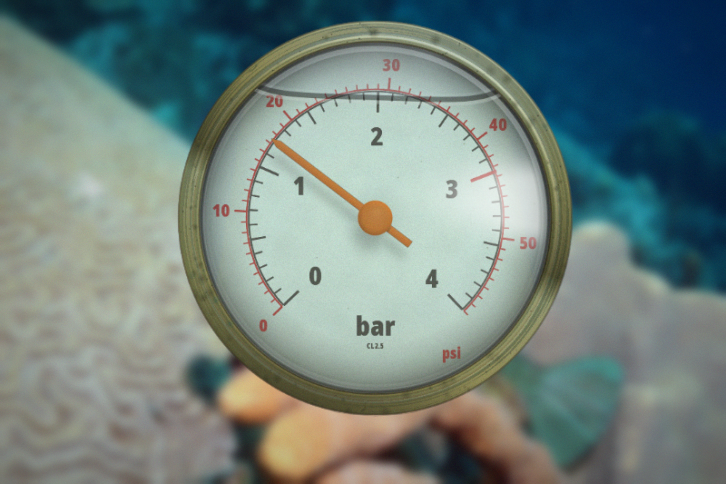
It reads 1.2 bar
